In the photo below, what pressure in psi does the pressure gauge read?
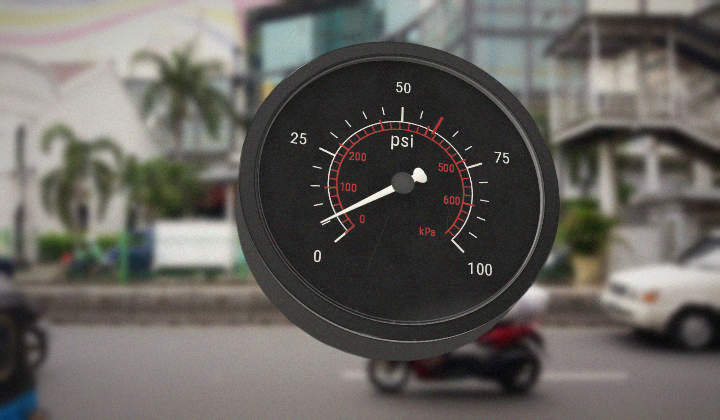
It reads 5 psi
